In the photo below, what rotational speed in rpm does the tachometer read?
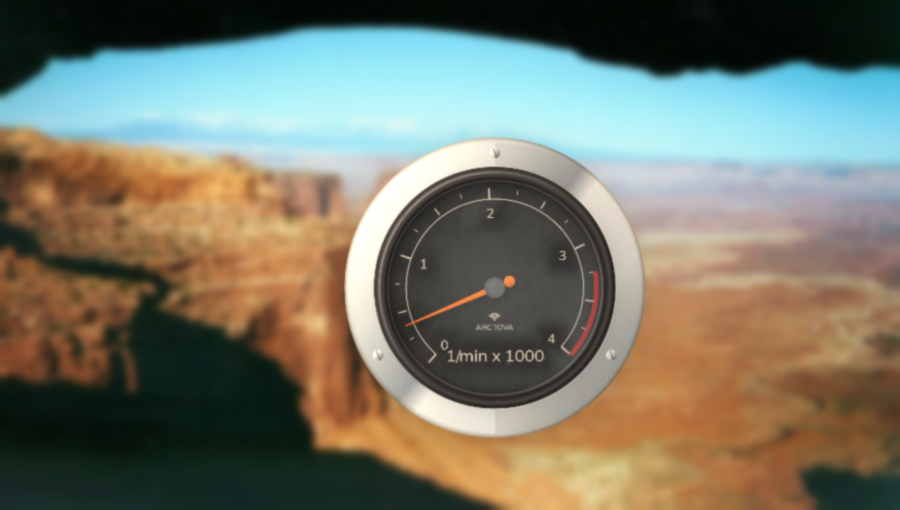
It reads 375 rpm
